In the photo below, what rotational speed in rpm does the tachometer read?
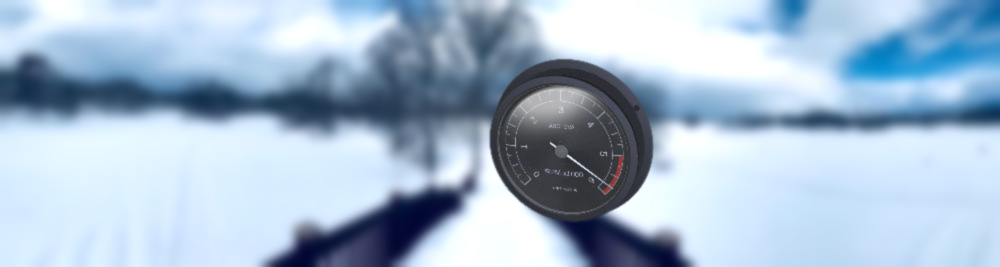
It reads 5750 rpm
